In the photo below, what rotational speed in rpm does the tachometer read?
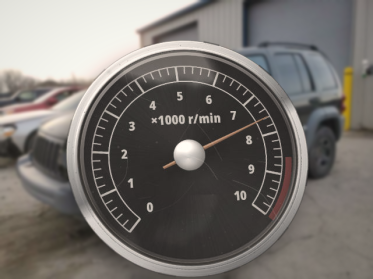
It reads 7600 rpm
